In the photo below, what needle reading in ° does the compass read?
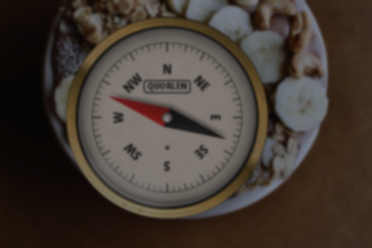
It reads 290 °
